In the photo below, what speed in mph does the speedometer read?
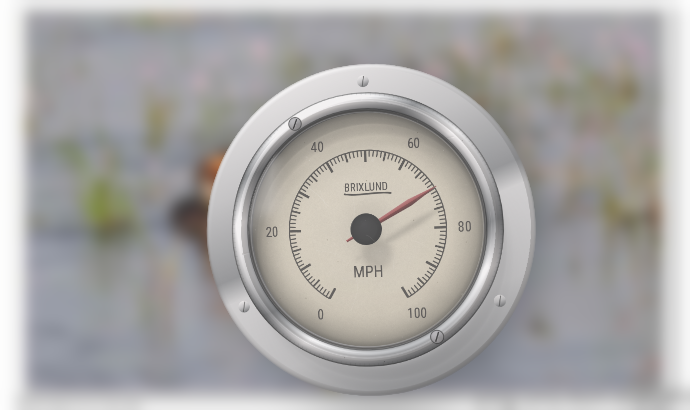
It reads 70 mph
